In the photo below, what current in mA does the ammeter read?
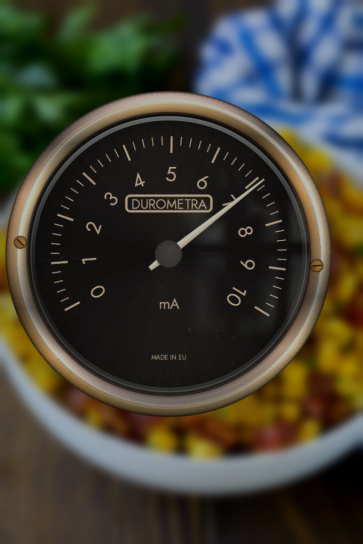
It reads 7.1 mA
